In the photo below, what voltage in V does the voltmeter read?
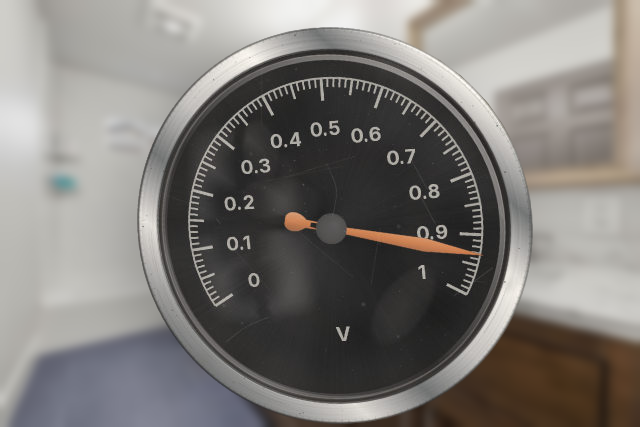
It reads 0.93 V
